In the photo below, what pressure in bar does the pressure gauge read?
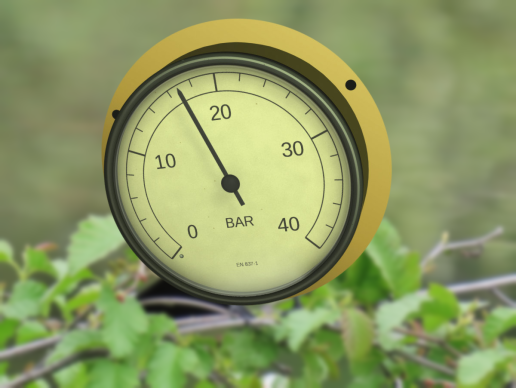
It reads 17 bar
